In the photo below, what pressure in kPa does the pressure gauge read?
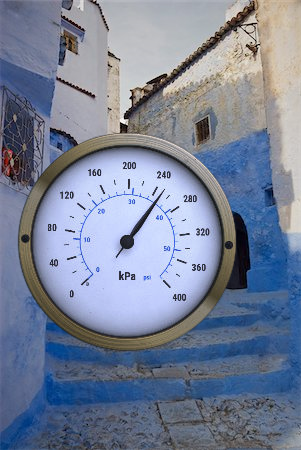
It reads 250 kPa
